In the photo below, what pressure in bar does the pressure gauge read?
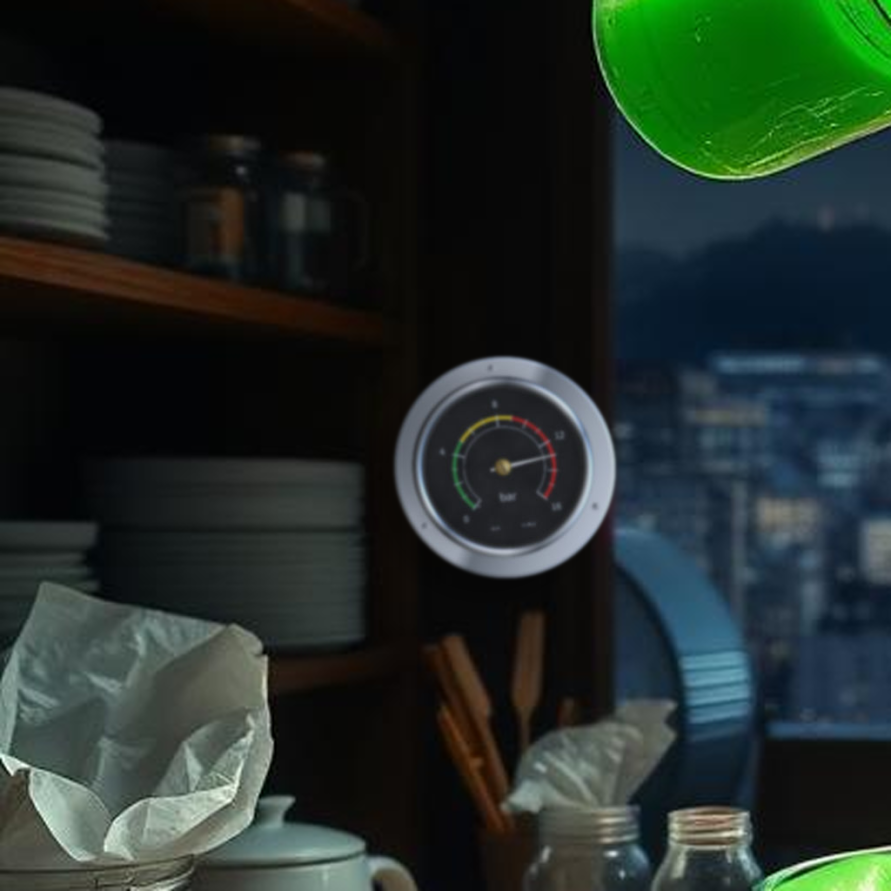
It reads 13 bar
